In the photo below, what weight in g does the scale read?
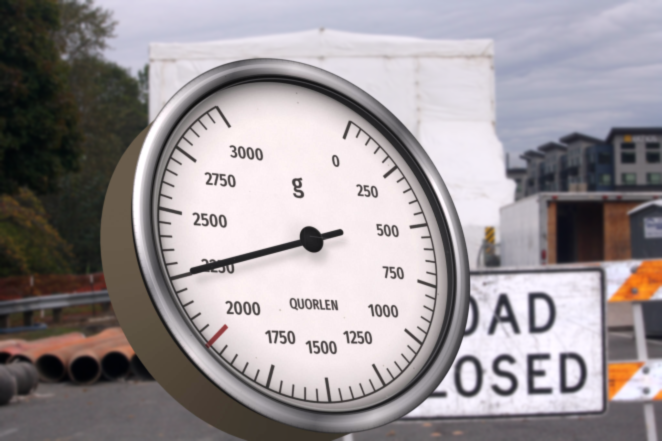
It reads 2250 g
